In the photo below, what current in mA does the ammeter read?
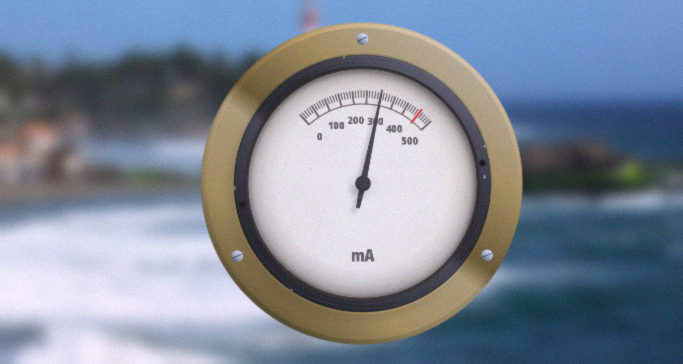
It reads 300 mA
